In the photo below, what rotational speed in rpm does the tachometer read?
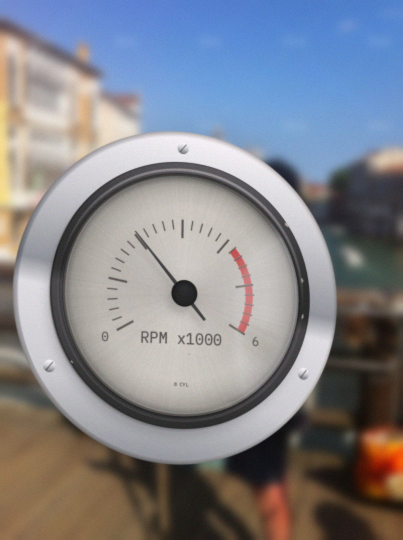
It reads 2000 rpm
